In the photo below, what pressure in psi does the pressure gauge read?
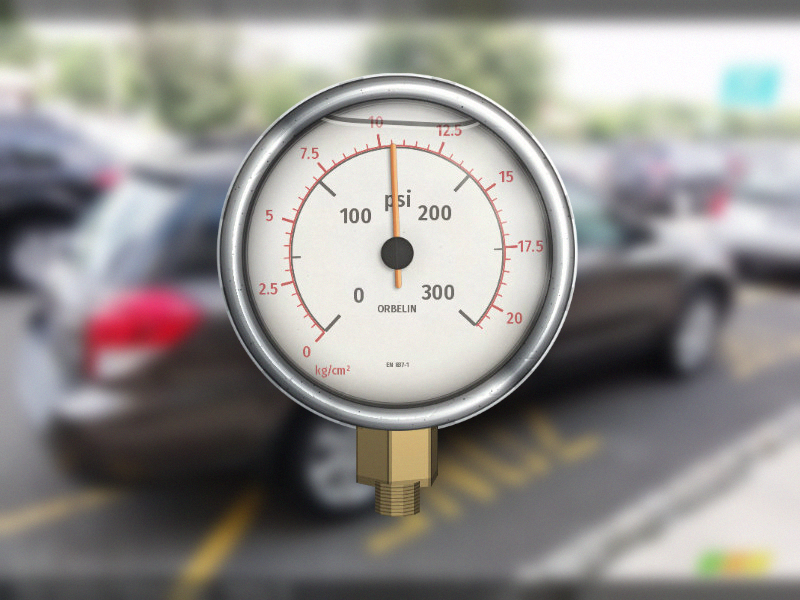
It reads 150 psi
